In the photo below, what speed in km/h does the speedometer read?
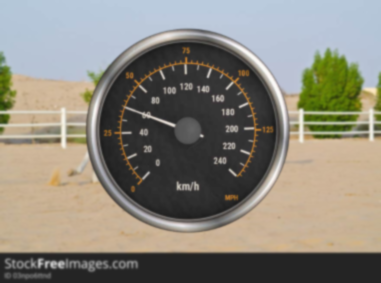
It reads 60 km/h
